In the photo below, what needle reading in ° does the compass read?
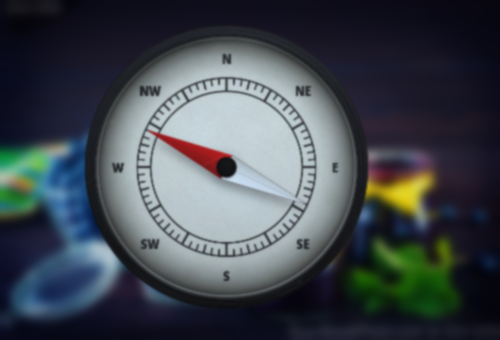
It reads 295 °
